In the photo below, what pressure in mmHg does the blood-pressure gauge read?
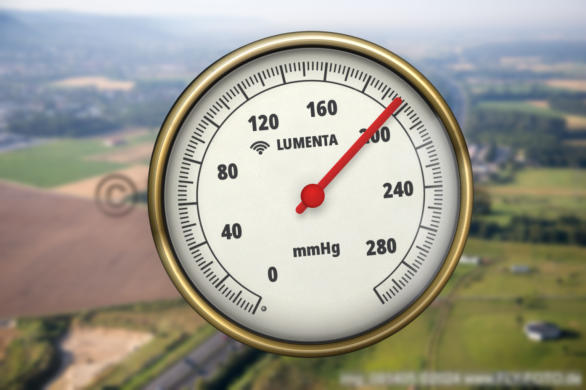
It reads 196 mmHg
